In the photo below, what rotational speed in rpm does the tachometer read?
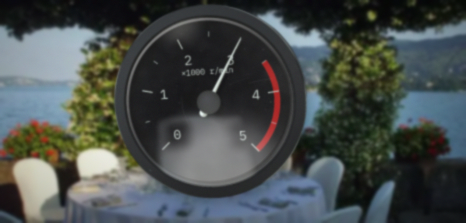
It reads 3000 rpm
